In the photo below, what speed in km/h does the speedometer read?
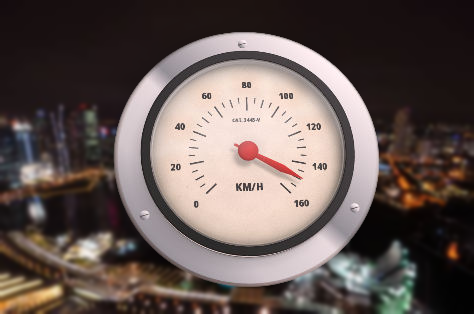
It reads 150 km/h
